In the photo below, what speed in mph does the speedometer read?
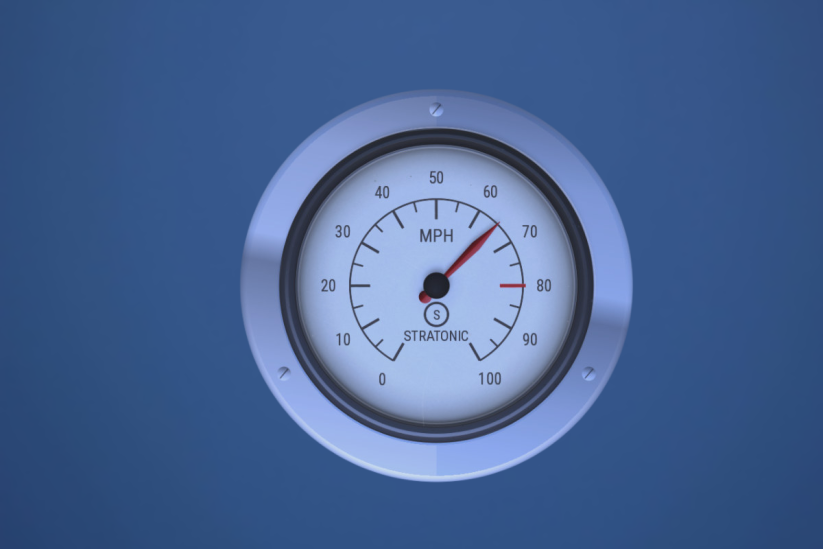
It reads 65 mph
